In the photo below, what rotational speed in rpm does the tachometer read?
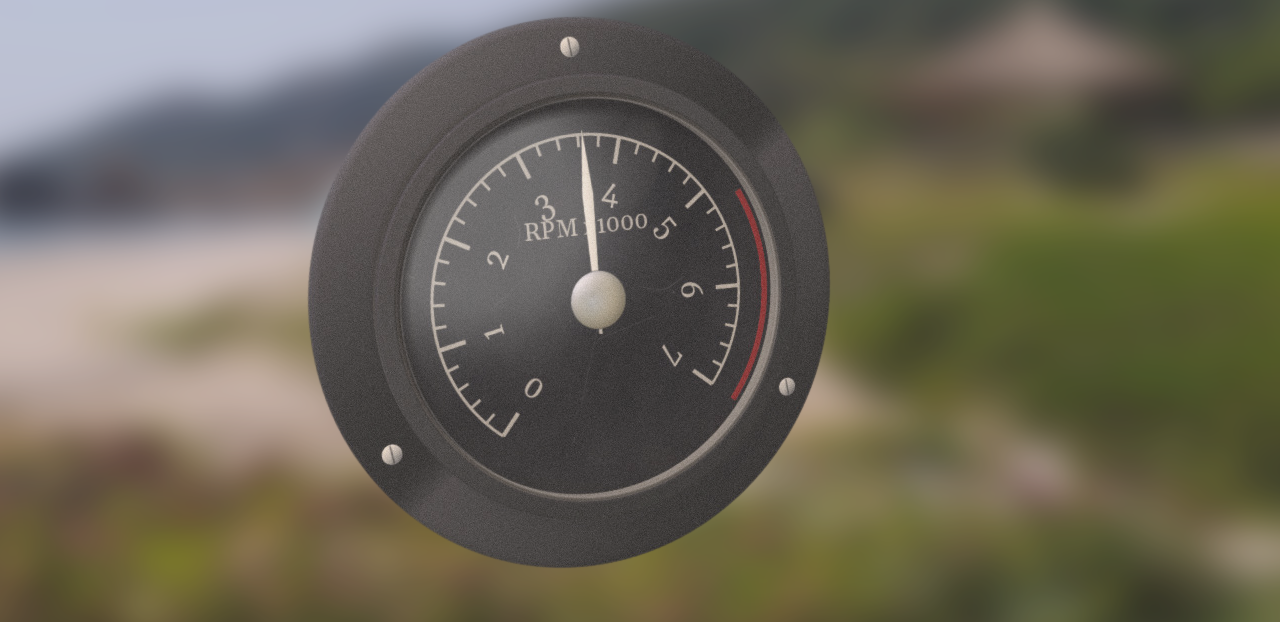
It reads 3600 rpm
